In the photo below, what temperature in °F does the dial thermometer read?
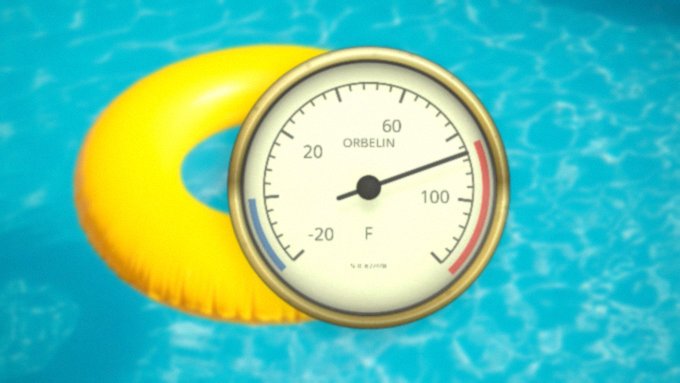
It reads 86 °F
